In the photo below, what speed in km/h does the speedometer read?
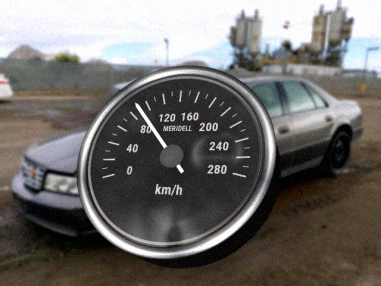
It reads 90 km/h
